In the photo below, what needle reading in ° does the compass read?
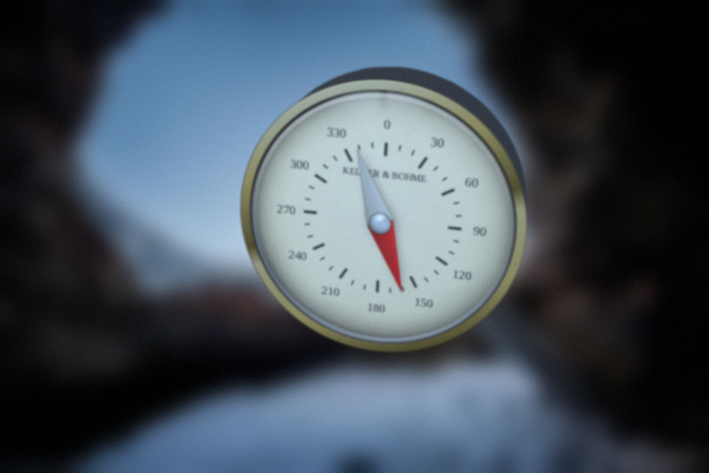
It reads 160 °
